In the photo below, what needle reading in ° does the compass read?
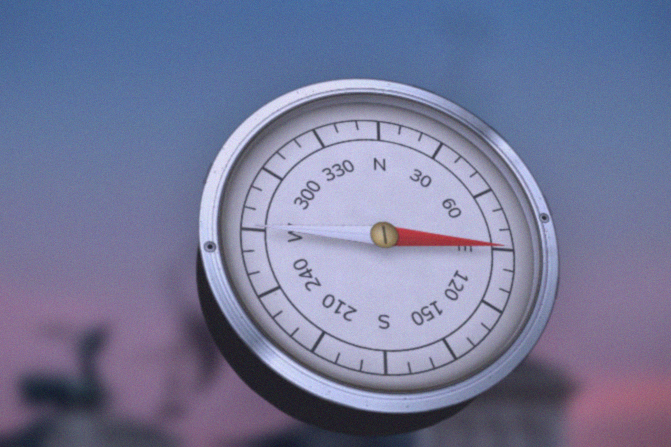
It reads 90 °
